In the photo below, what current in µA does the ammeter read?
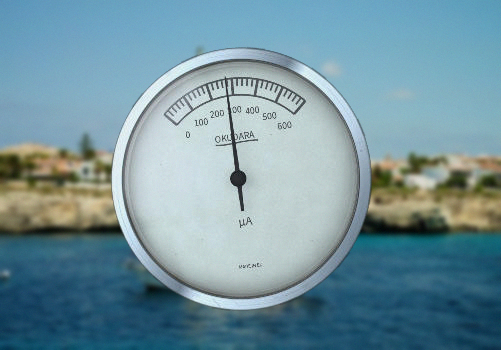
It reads 280 µA
